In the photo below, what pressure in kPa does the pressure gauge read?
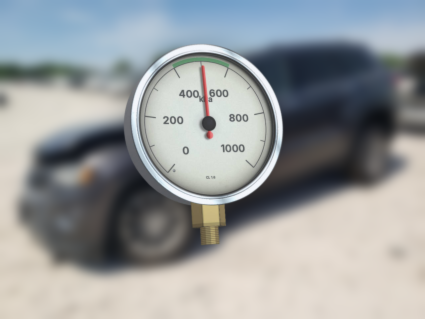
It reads 500 kPa
